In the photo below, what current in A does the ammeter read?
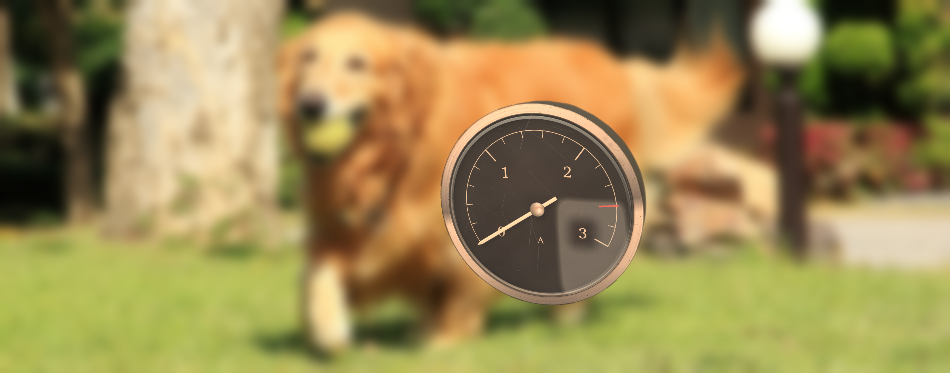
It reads 0 A
